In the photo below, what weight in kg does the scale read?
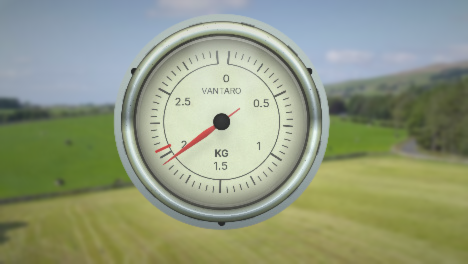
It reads 1.95 kg
